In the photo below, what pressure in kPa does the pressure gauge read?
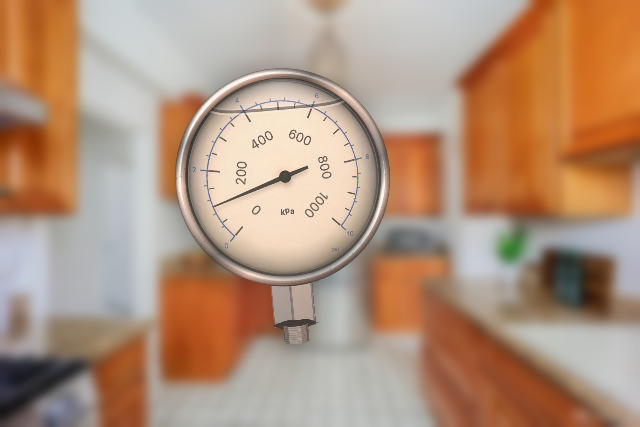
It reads 100 kPa
